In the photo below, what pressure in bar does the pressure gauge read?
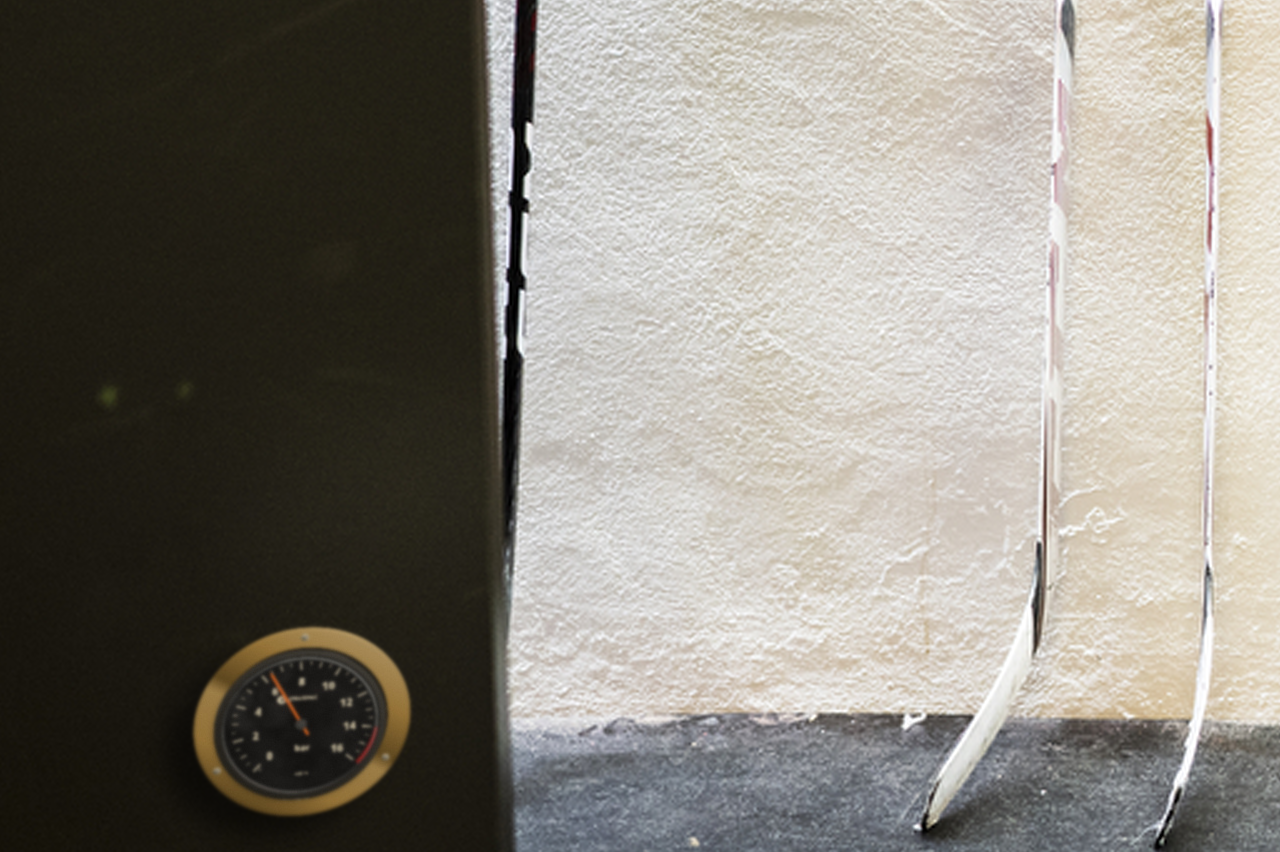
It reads 6.5 bar
